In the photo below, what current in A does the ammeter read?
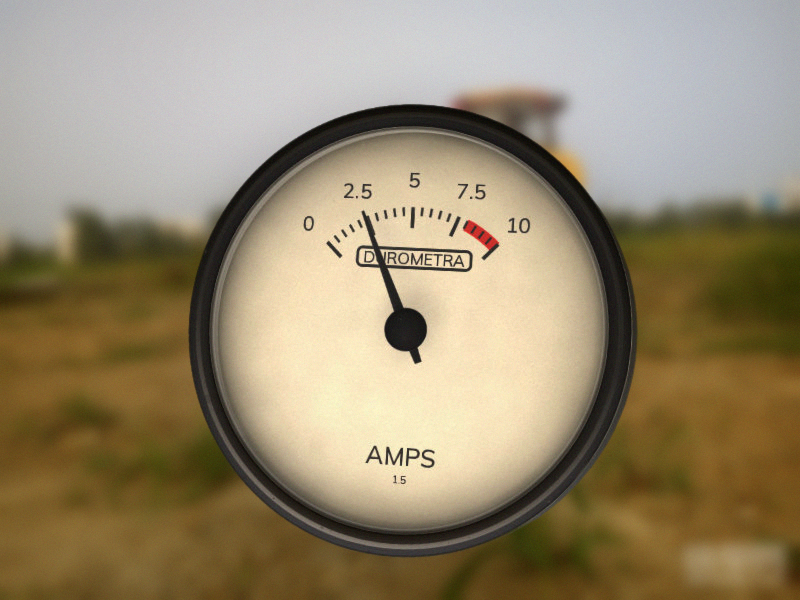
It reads 2.5 A
